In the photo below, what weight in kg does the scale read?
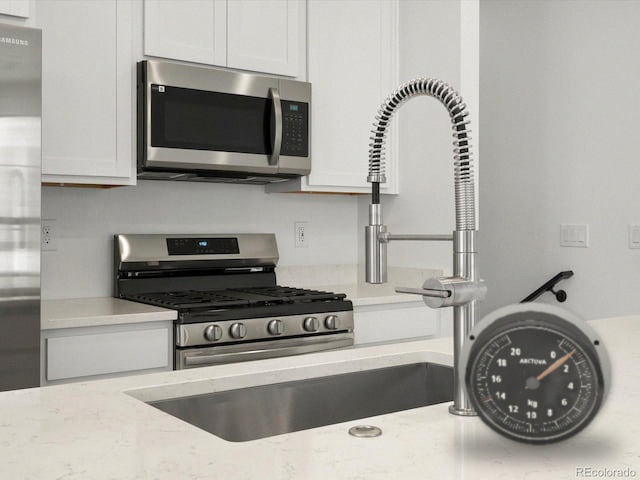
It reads 1 kg
